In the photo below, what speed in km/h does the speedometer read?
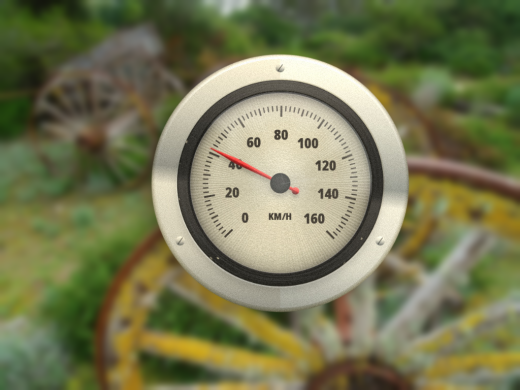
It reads 42 km/h
